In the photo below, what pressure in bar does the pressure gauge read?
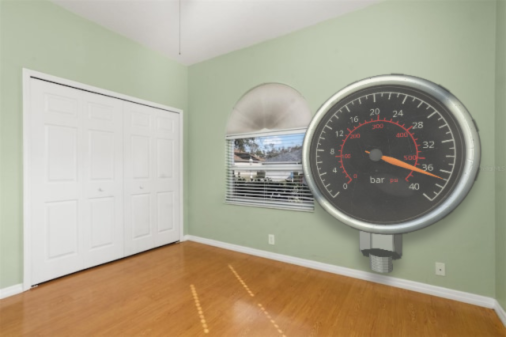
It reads 37 bar
